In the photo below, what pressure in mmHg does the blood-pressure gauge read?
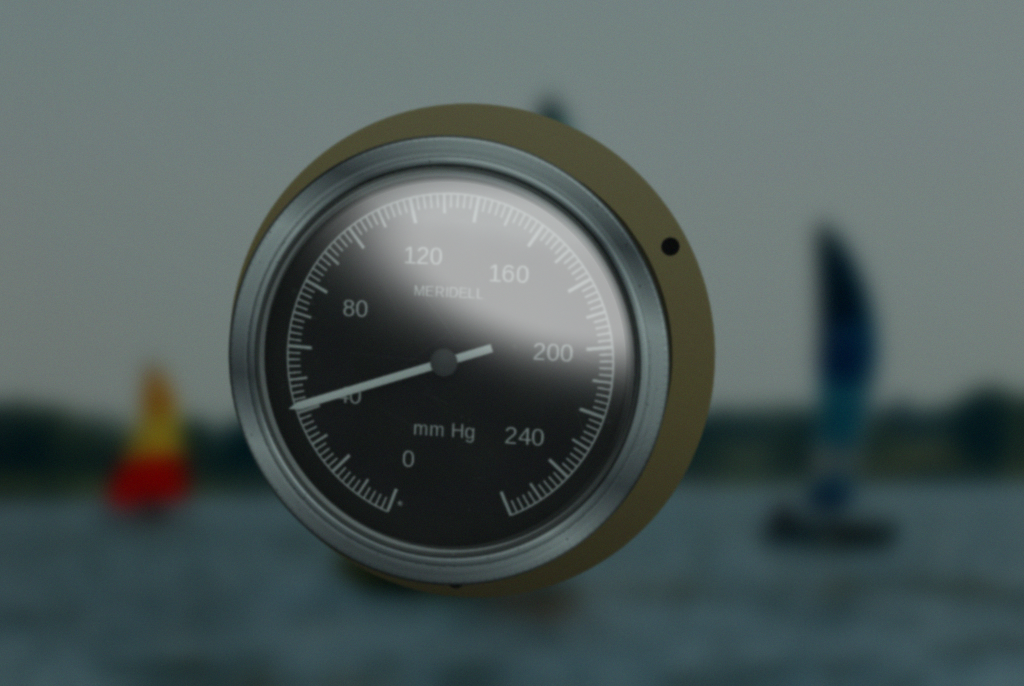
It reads 42 mmHg
